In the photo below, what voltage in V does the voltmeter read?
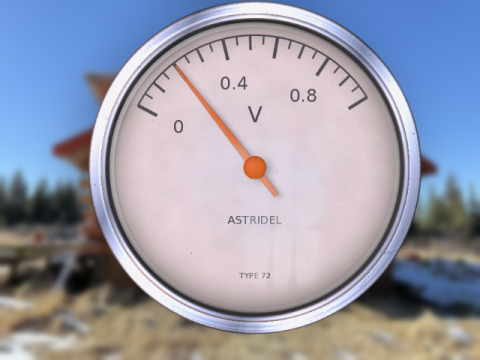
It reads 0.2 V
